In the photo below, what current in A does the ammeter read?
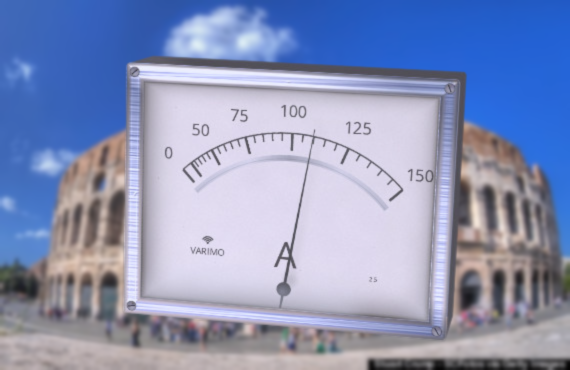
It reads 110 A
